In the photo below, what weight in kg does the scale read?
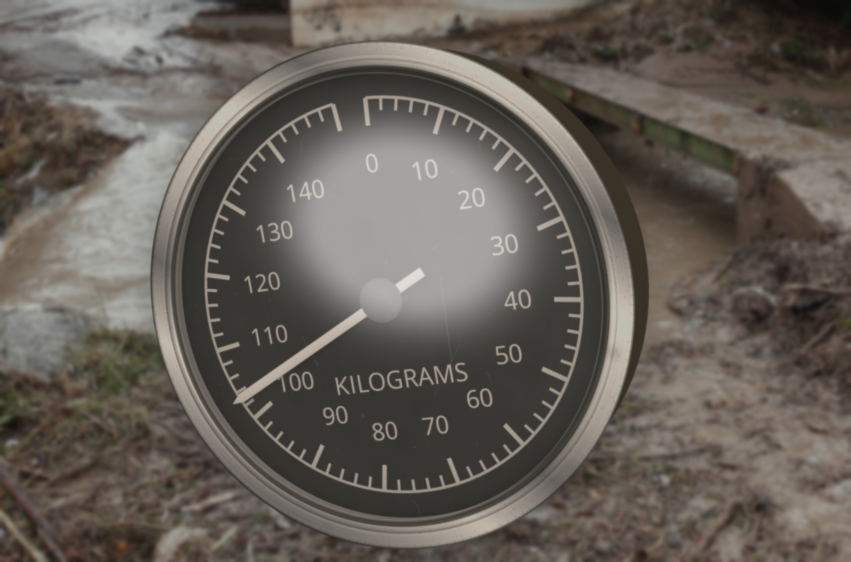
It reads 103 kg
